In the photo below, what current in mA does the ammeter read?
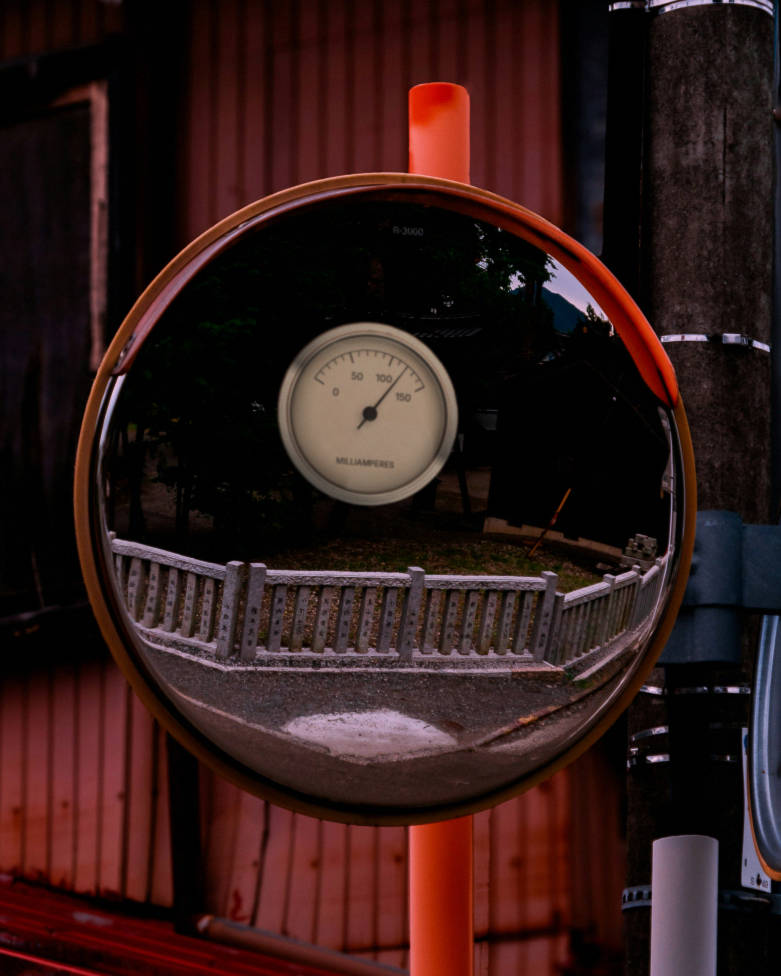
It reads 120 mA
